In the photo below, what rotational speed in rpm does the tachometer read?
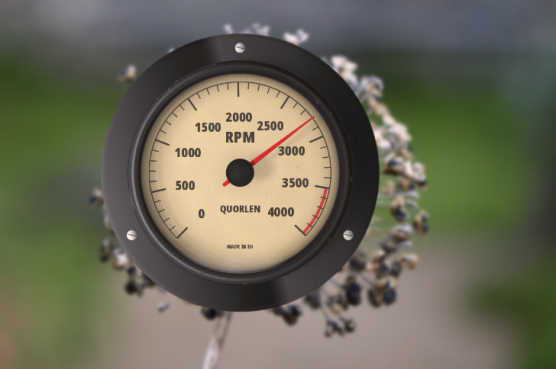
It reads 2800 rpm
